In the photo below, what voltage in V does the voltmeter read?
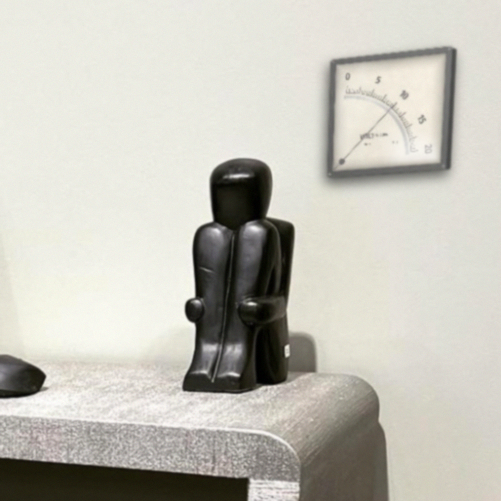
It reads 10 V
